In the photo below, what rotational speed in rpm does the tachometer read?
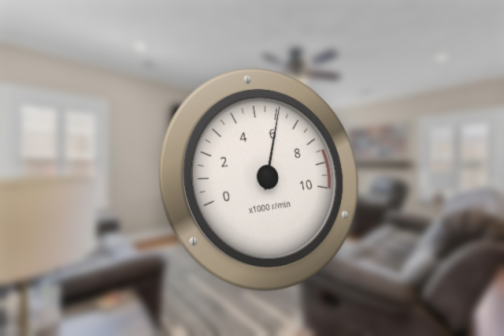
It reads 6000 rpm
